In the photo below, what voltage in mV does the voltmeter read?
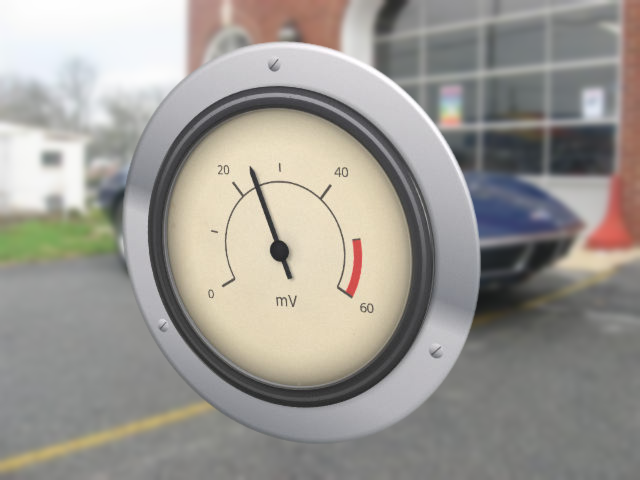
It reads 25 mV
